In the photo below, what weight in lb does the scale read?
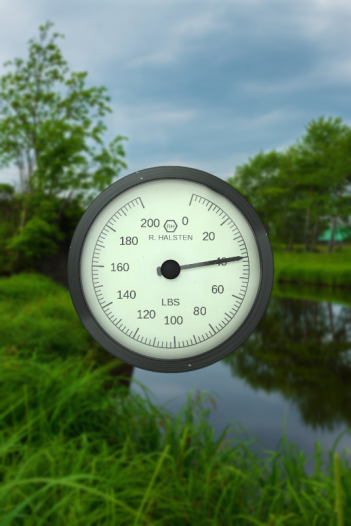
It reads 40 lb
